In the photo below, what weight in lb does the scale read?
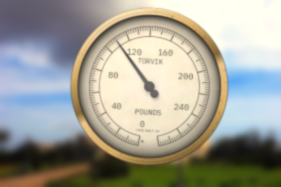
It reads 110 lb
